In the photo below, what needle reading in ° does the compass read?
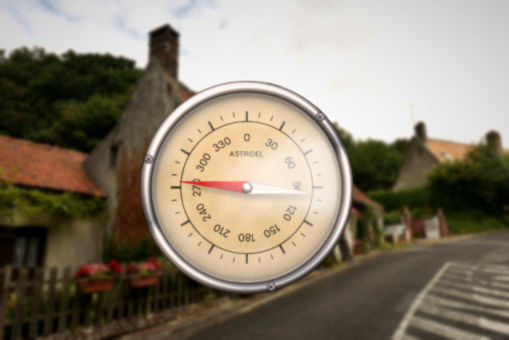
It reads 275 °
